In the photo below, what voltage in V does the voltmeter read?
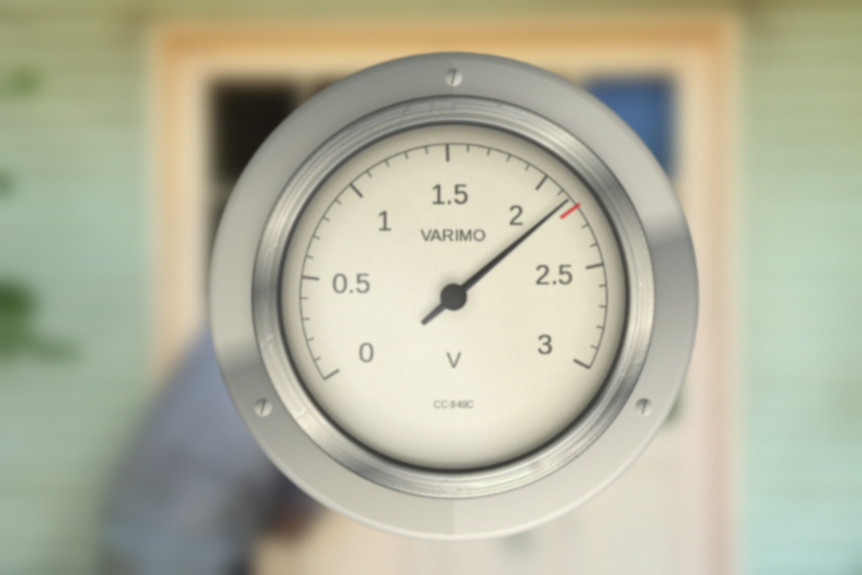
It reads 2.15 V
